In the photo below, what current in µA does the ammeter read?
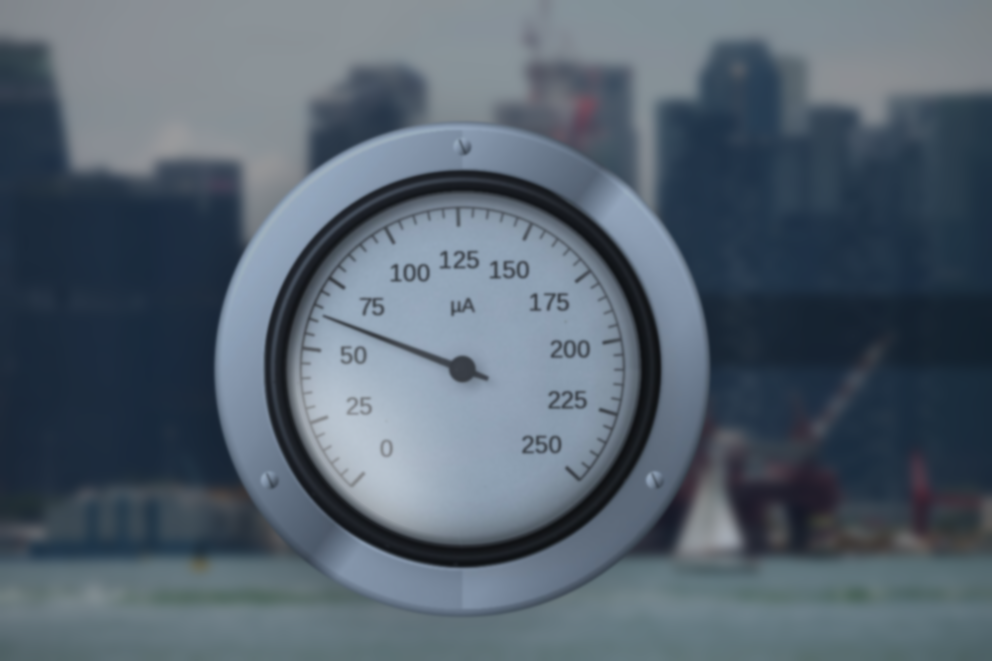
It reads 62.5 µA
